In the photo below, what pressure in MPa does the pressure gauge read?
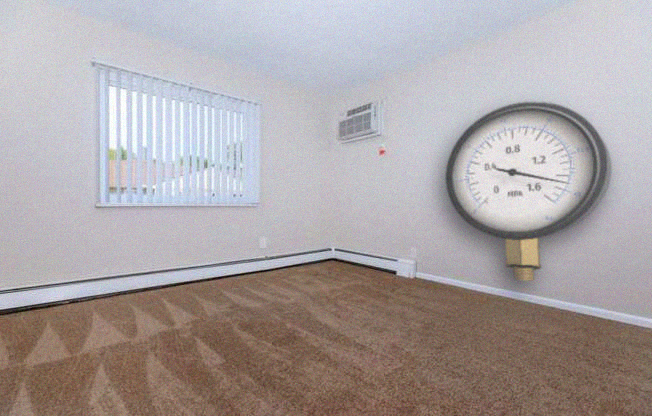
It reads 1.45 MPa
